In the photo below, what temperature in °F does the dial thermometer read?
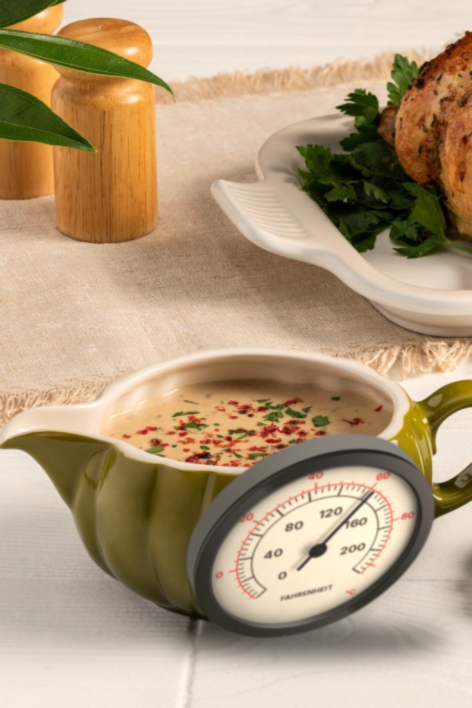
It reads 140 °F
